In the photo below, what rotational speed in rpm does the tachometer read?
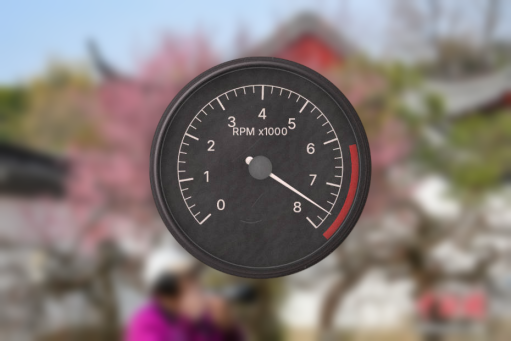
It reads 7600 rpm
